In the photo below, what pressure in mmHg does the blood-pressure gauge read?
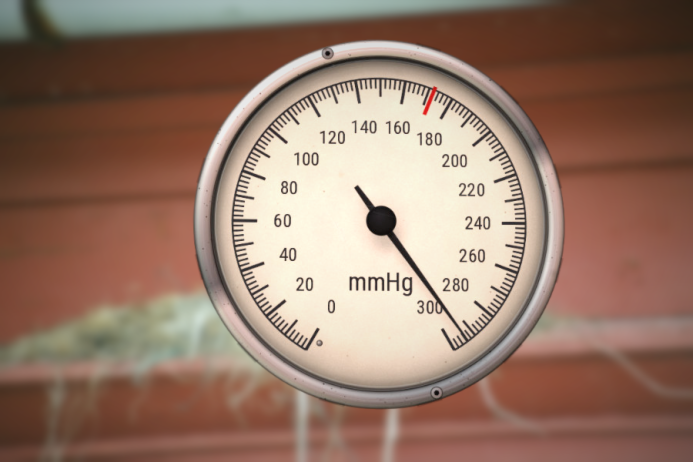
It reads 294 mmHg
